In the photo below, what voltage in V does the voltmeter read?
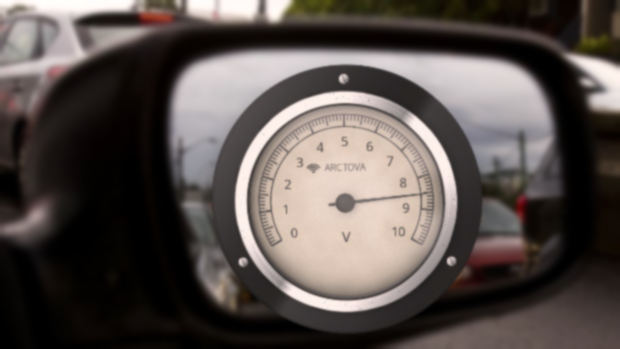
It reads 8.5 V
